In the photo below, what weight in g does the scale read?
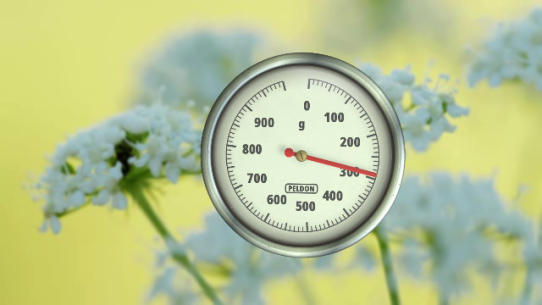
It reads 290 g
